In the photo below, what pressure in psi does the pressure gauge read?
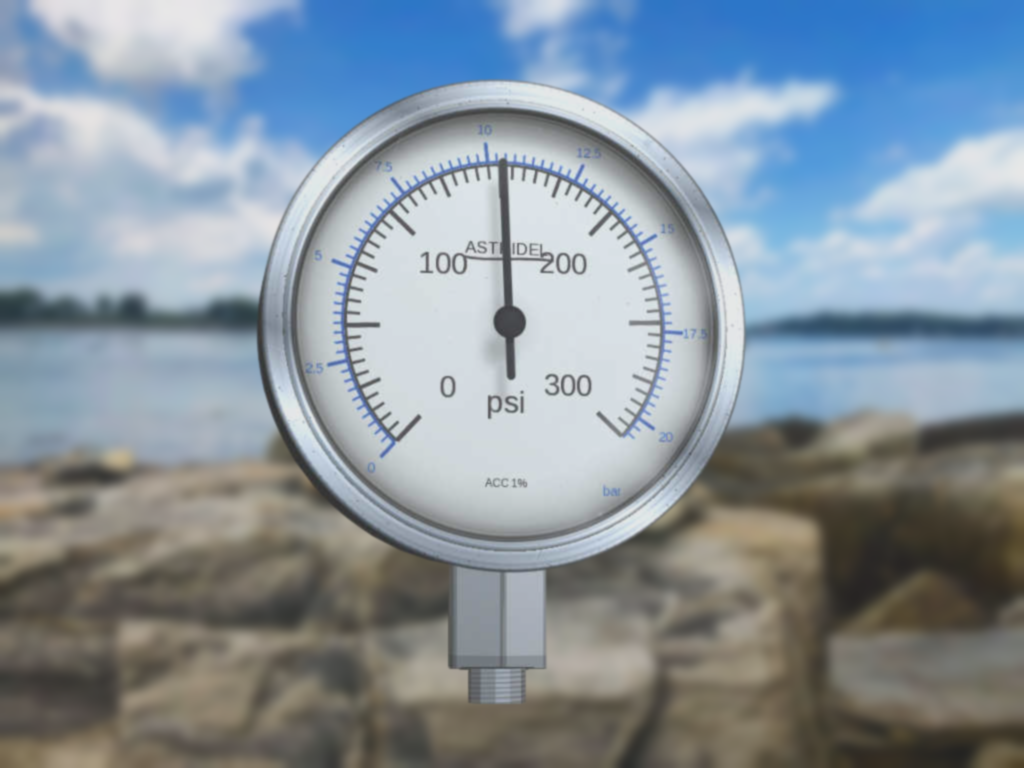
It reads 150 psi
